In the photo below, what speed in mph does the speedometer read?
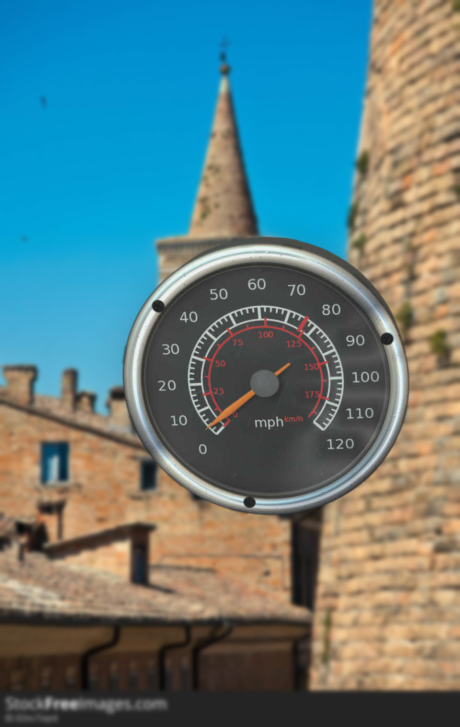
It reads 4 mph
